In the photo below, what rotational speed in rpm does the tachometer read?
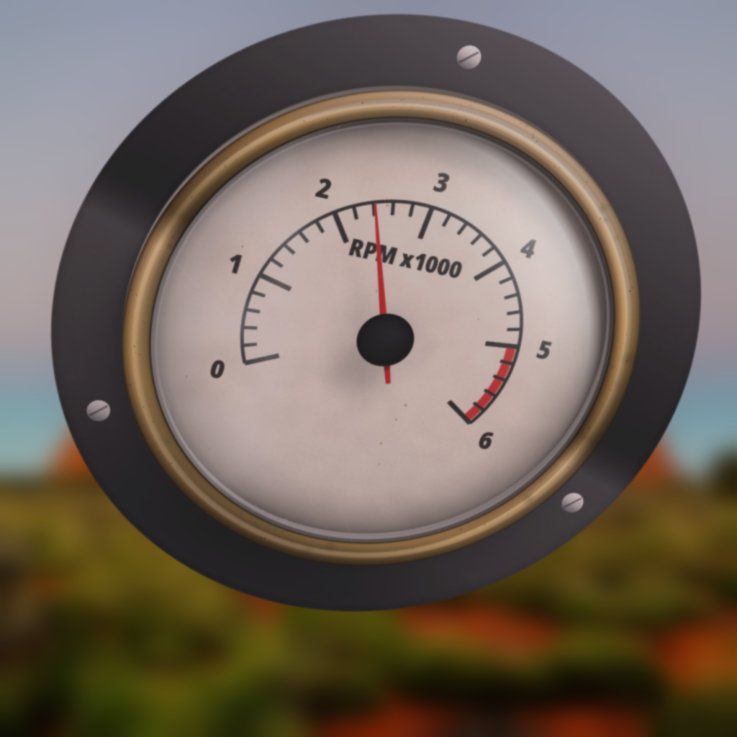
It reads 2400 rpm
